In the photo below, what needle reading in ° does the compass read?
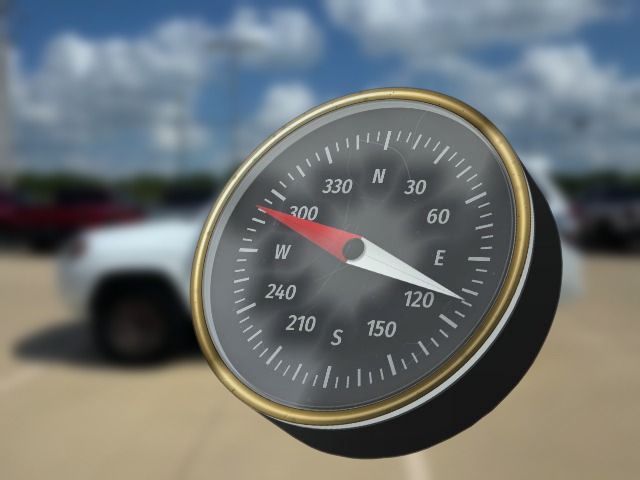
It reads 290 °
